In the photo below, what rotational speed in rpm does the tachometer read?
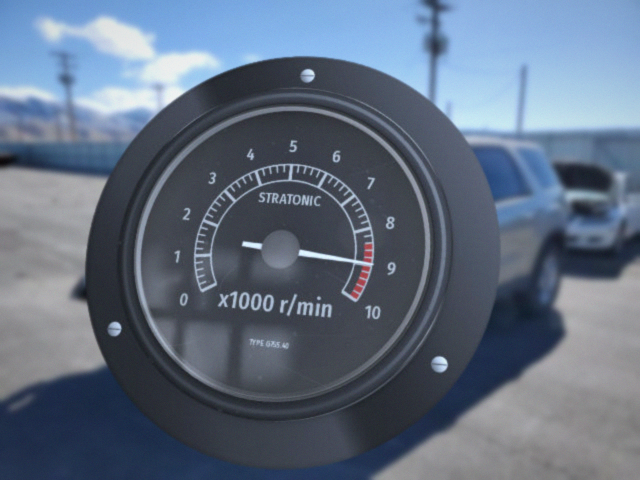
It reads 9000 rpm
